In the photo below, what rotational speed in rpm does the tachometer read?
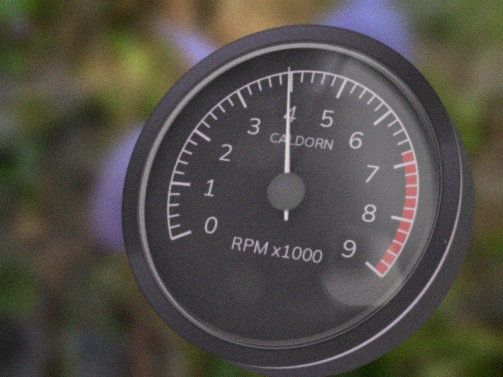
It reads 4000 rpm
